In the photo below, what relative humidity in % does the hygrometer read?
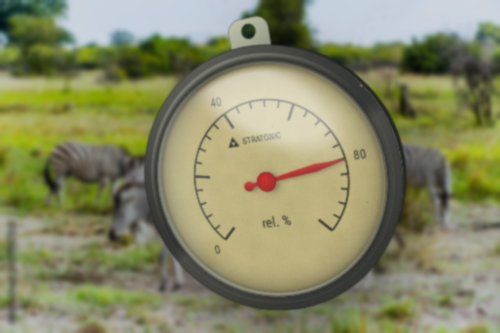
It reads 80 %
